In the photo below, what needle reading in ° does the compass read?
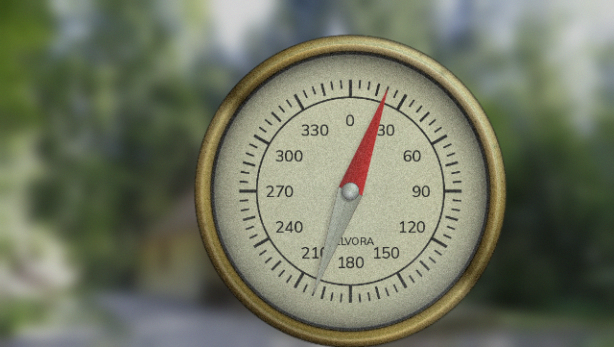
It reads 20 °
